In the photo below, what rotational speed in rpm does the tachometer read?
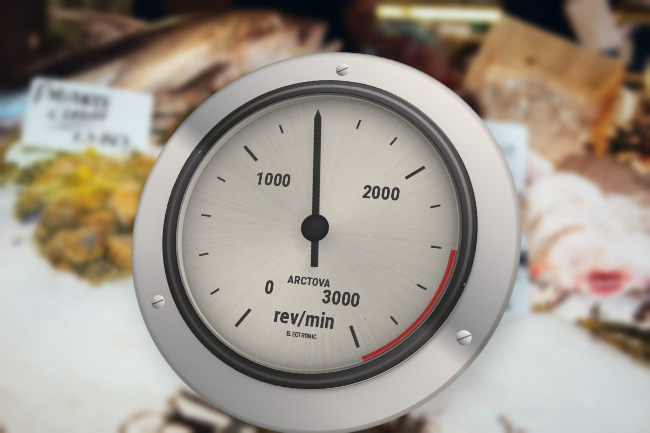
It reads 1400 rpm
